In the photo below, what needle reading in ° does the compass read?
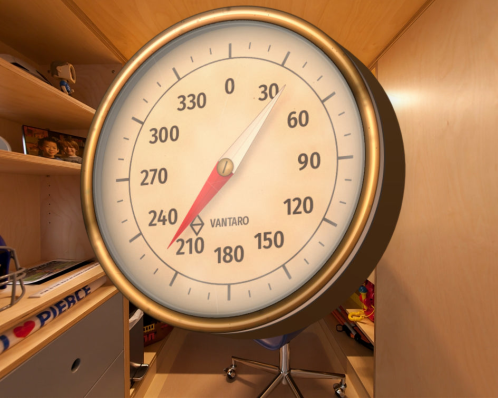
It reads 220 °
